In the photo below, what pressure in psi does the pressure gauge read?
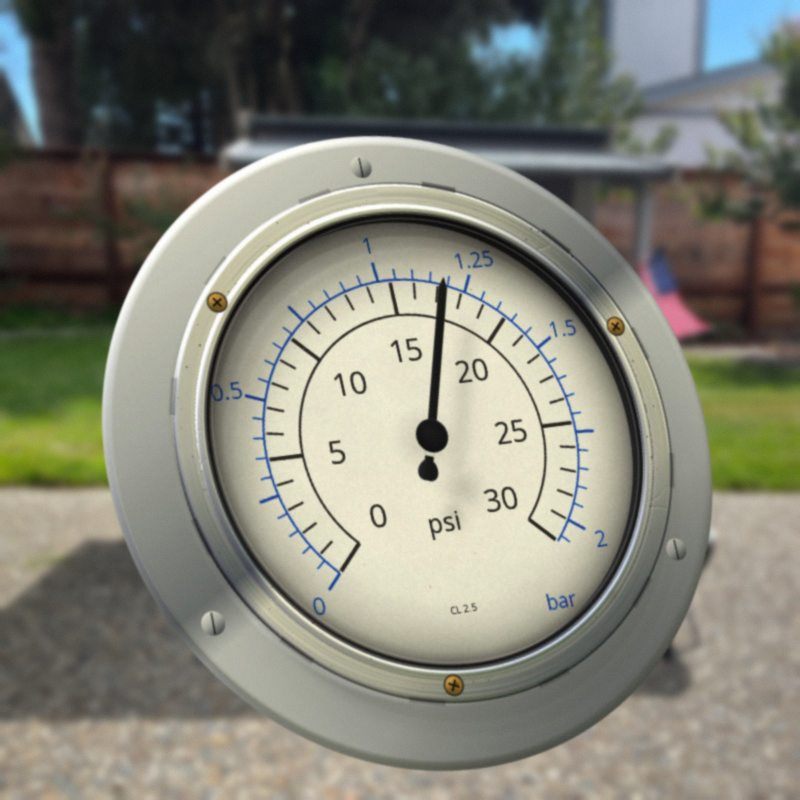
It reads 17 psi
